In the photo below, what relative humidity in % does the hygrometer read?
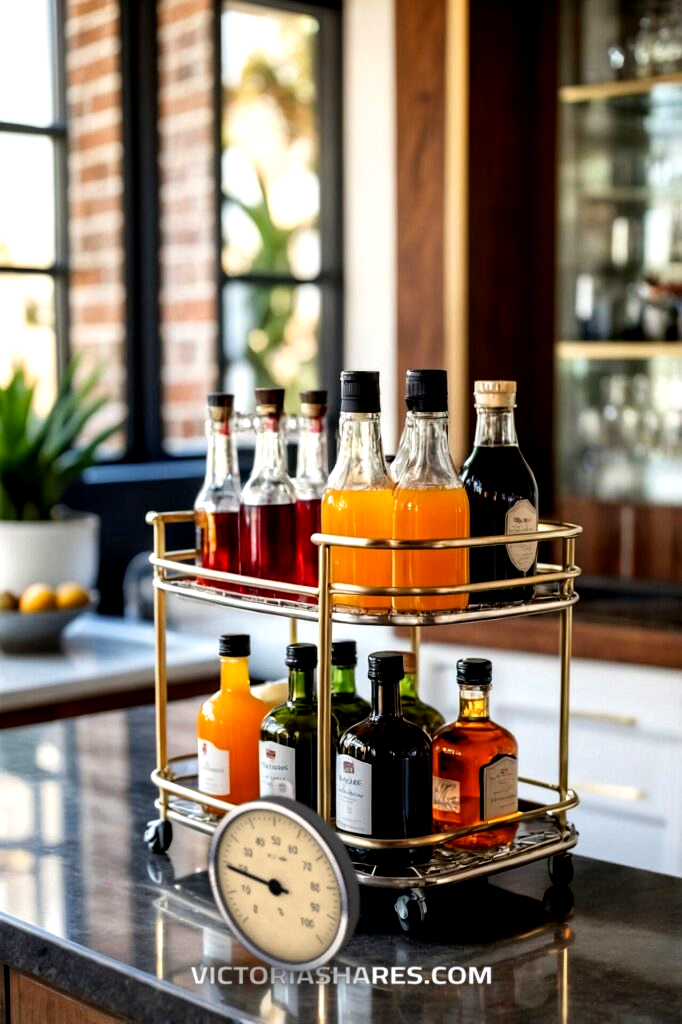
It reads 20 %
